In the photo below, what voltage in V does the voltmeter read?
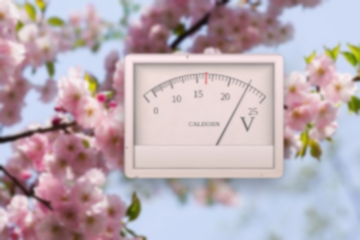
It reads 22.5 V
